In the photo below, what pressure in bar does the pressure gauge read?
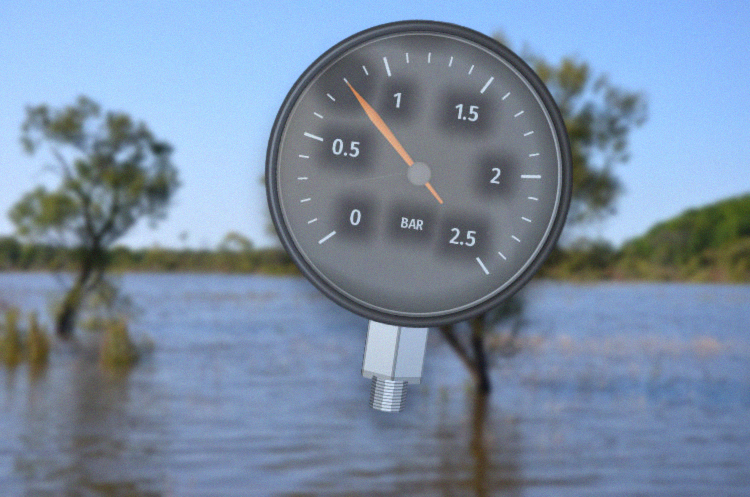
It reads 0.8 bar
